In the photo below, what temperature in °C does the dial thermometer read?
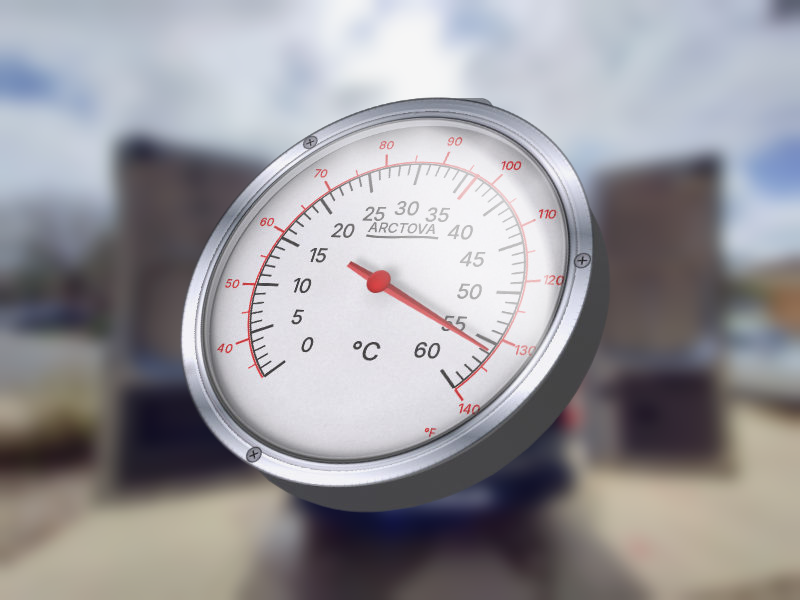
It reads 56 °C
